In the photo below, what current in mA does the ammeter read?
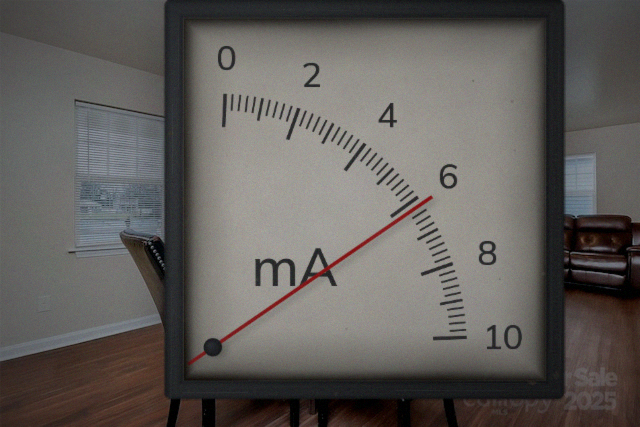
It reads 6.2 mA
